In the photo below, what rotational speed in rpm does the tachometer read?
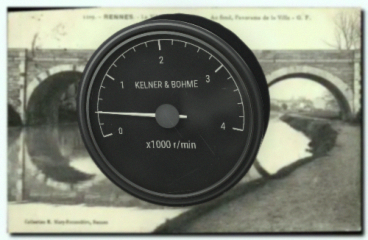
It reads 400 rpm
